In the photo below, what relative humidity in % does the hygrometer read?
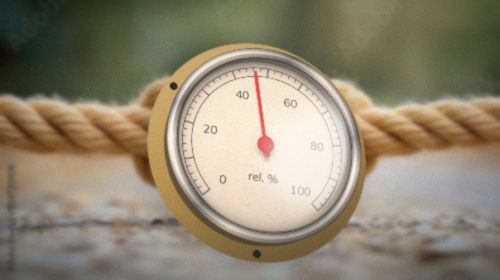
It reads 46 %
